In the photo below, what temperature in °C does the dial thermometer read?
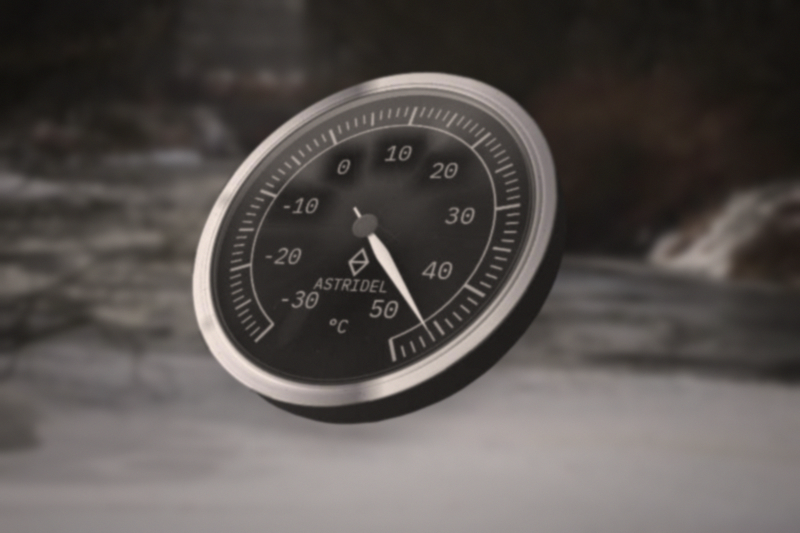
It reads 46 °C
